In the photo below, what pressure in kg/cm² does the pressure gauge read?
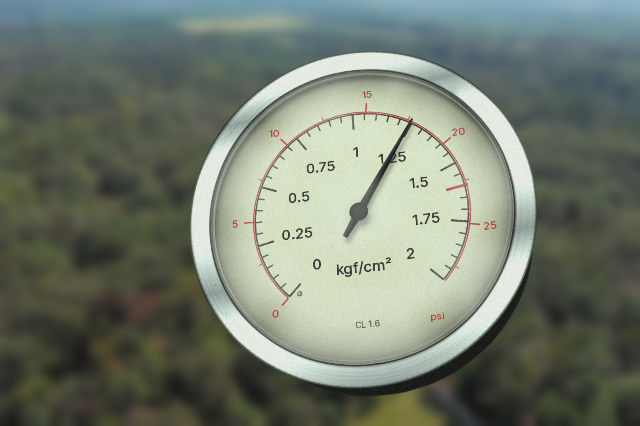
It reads 1.25 kg/cm²
